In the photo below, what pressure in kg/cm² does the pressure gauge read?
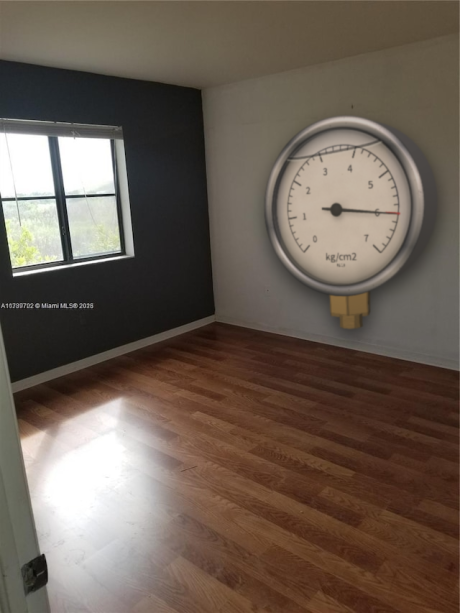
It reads 6 kg/cm²
